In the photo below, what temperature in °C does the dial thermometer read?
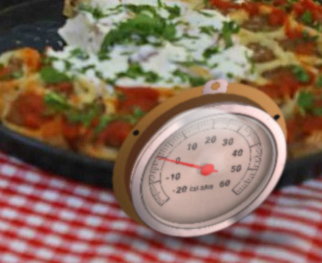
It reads 0 °C
